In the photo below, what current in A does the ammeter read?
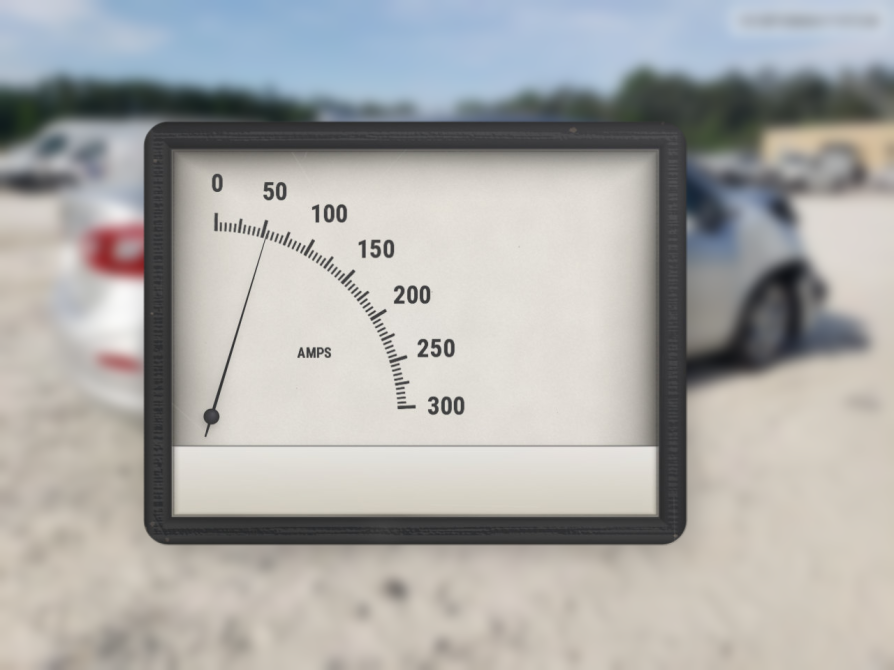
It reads 55 A
